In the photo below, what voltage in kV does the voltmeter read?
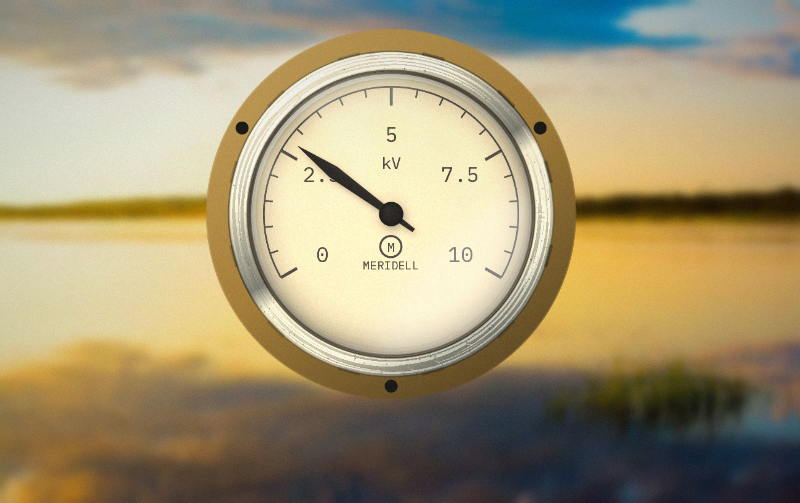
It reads 2.75 kV
